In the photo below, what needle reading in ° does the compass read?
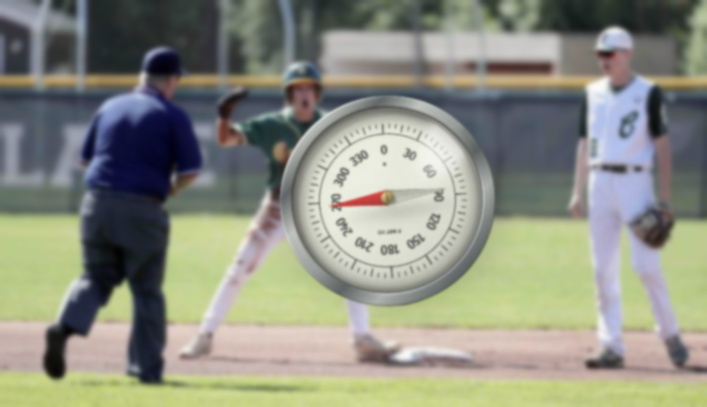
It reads 265 °
